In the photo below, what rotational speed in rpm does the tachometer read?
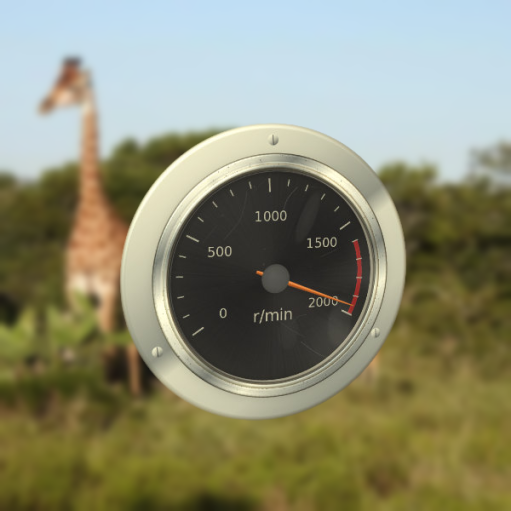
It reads 1950 rpm
